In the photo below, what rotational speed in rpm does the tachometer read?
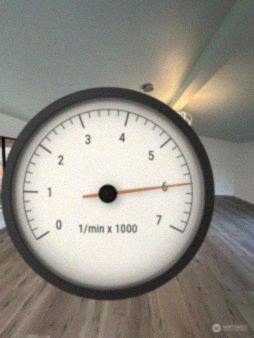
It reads 6000 rpm
